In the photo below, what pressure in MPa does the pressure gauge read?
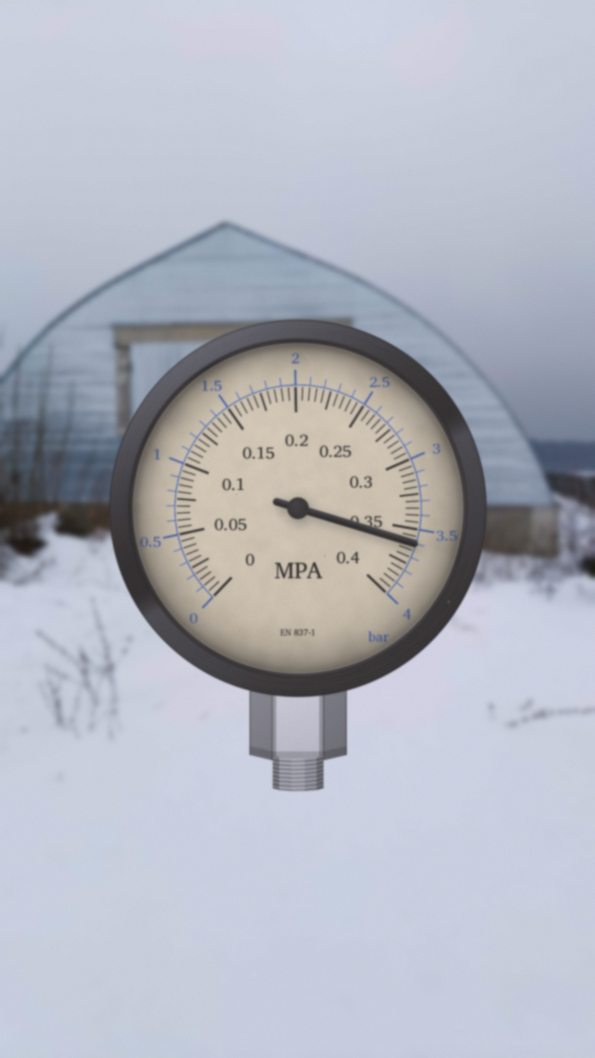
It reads 0.36 MPa
